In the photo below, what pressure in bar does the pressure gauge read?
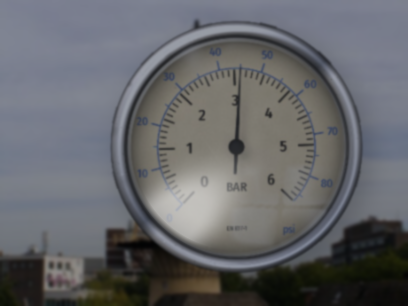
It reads 3.1 bar
